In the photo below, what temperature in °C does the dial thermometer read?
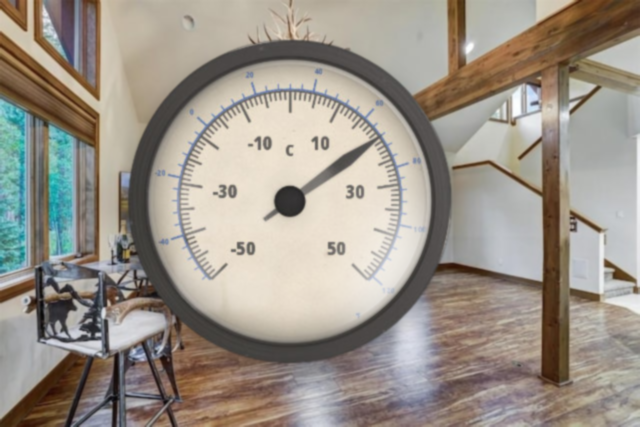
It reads 20 °C
